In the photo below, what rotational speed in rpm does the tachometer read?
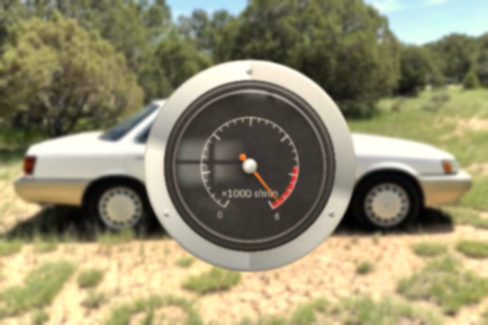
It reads 5800 rpm
